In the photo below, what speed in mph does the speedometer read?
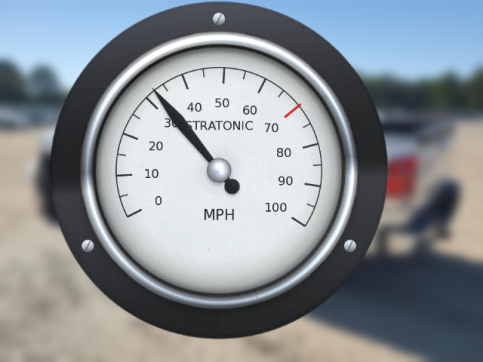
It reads 32.5 mph
